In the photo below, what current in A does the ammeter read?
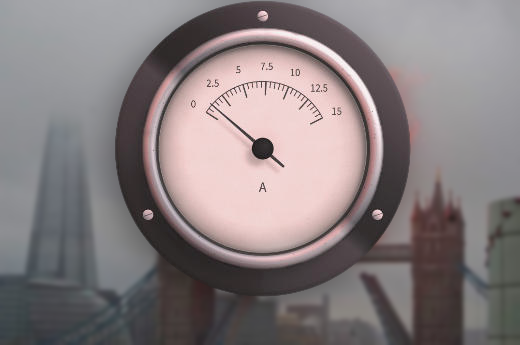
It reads 1 A
